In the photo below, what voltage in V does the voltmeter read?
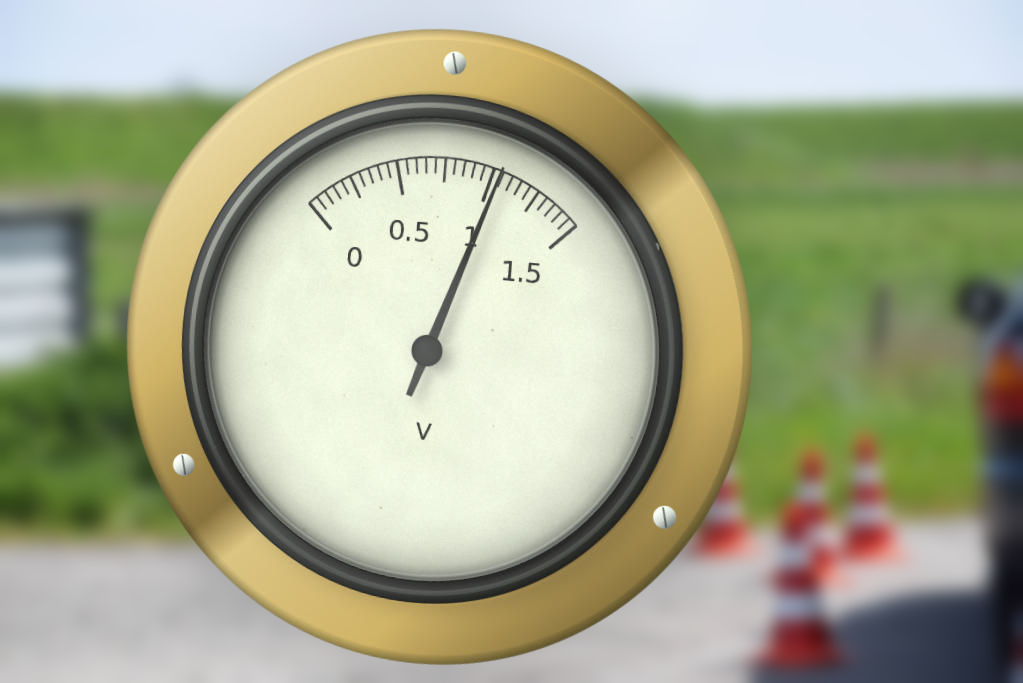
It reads 1.05 V
